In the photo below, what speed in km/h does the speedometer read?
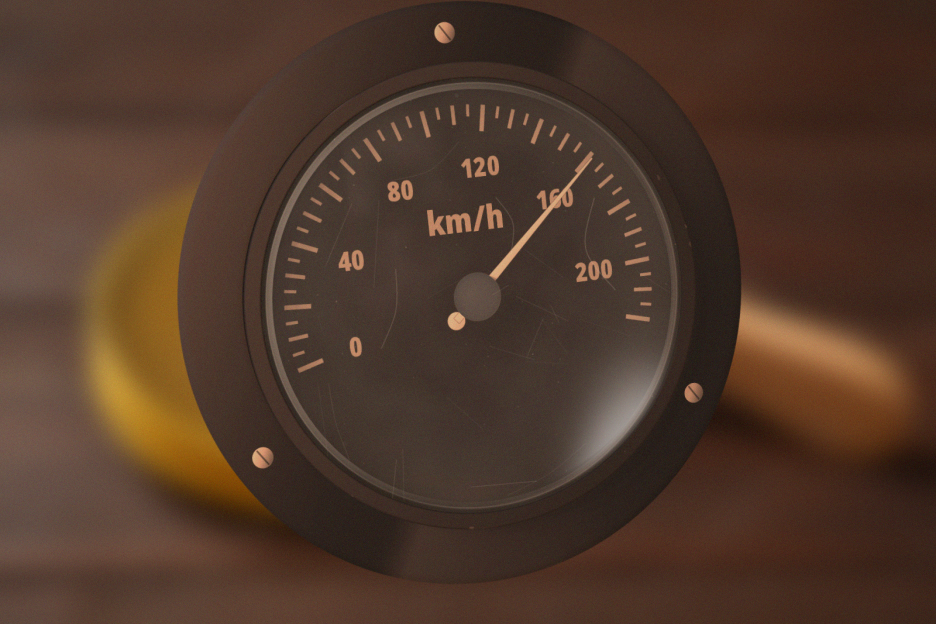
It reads 160 km/h
